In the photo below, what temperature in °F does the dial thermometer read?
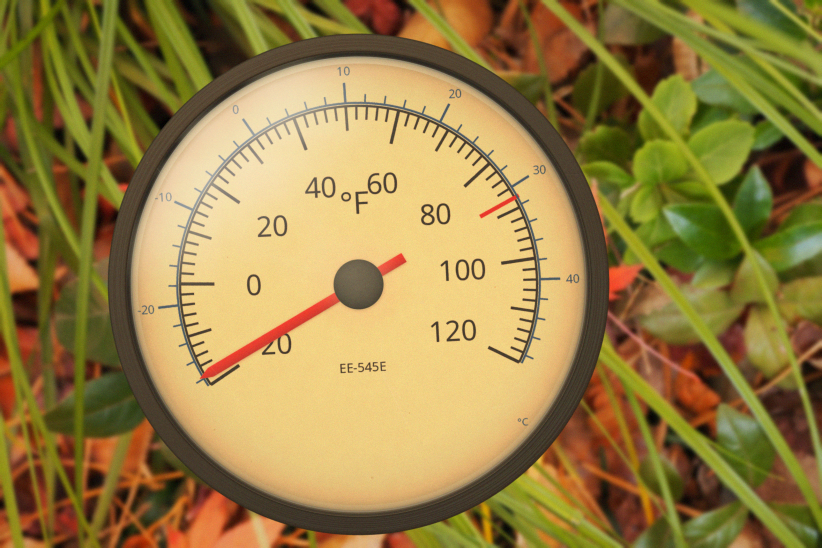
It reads -18 °F
